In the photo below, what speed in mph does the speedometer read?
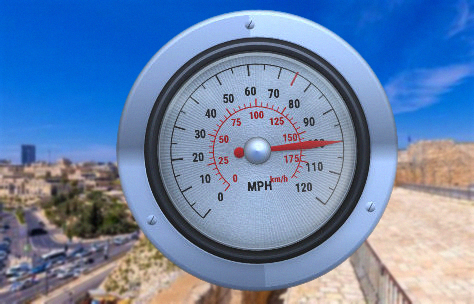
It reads 100 mph
